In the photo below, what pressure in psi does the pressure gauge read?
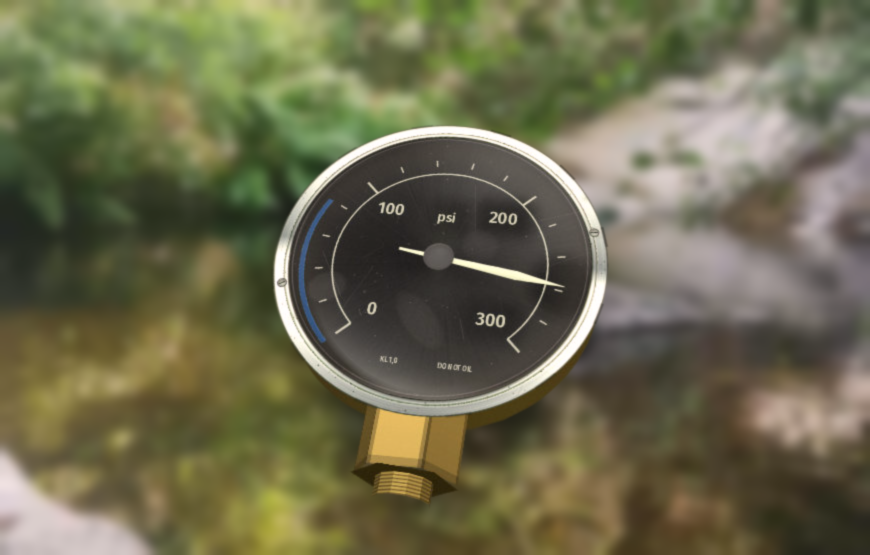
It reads 260 psi
